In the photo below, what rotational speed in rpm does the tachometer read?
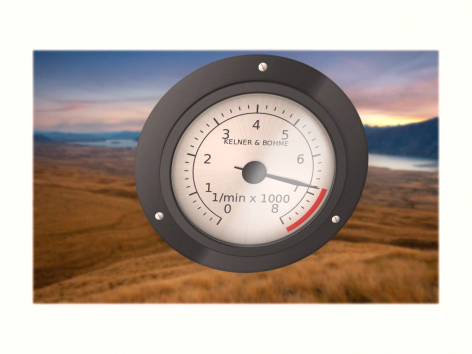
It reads 6800 rpm
